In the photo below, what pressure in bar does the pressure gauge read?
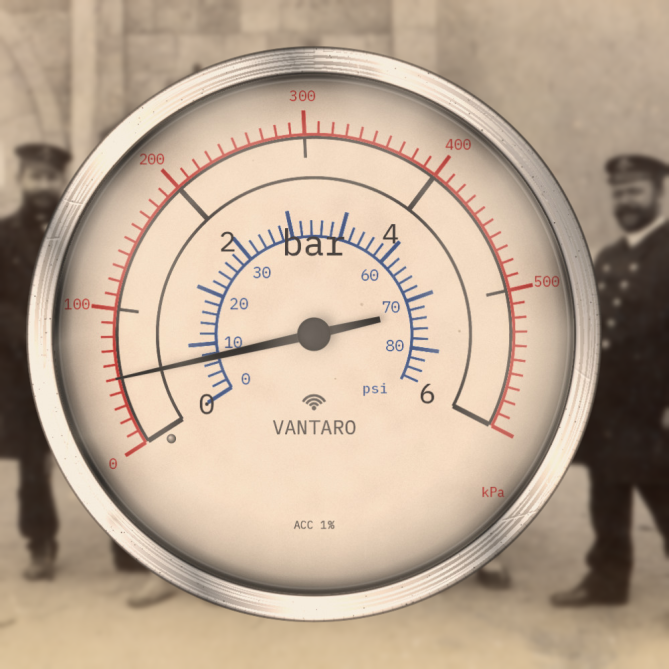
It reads 0.5 bar
